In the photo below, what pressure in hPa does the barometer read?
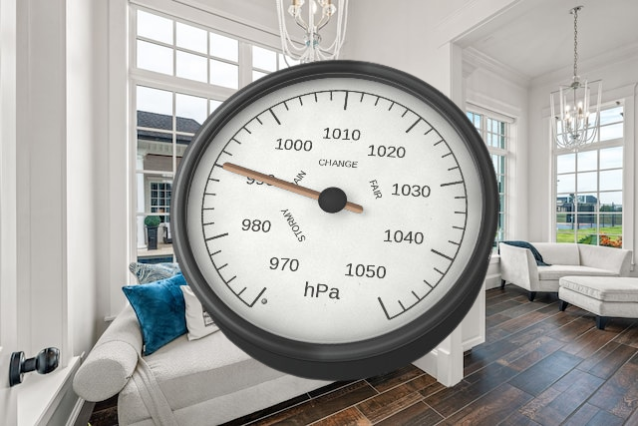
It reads 990 hPa
